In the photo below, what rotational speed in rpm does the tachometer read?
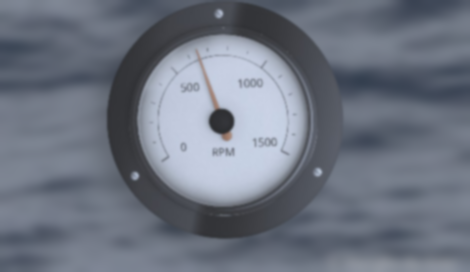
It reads 650 rpm
